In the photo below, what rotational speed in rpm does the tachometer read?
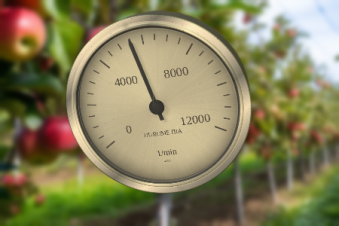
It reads 5500 rpm
